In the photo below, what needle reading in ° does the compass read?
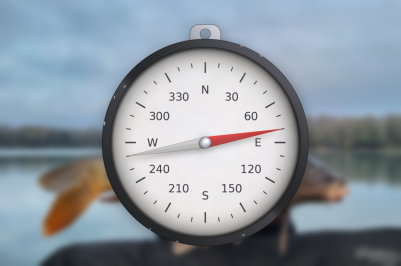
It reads 80 °
